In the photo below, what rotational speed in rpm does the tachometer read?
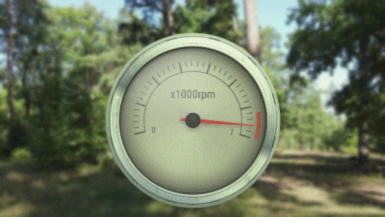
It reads 6600 rpm
